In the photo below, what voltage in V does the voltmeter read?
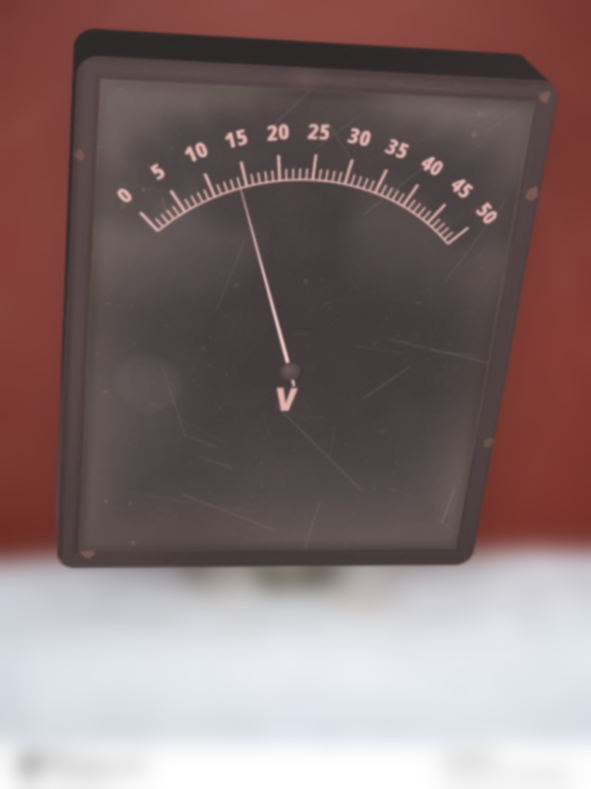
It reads 14 V
